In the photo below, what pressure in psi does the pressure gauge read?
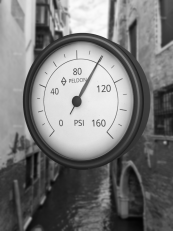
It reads 100 psi
